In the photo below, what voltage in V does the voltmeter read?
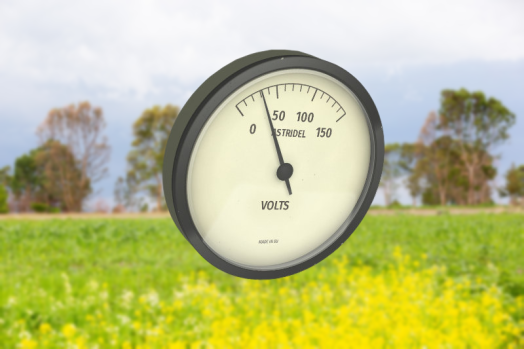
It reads 30 V
